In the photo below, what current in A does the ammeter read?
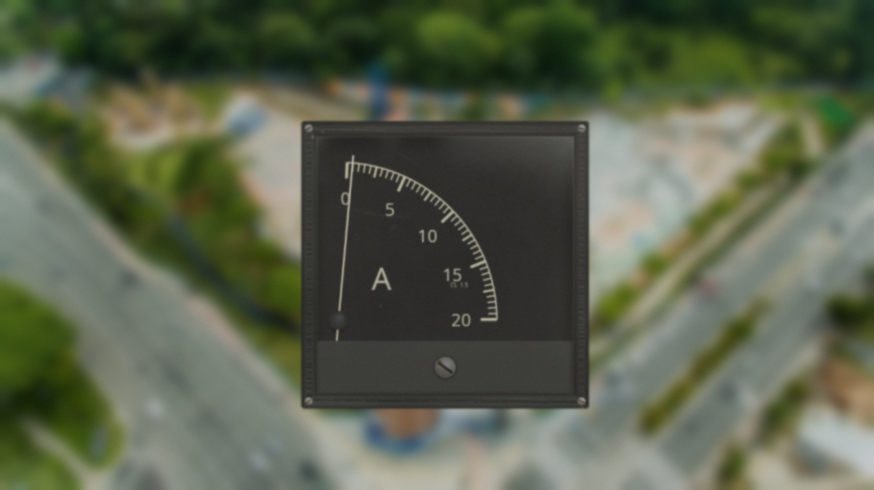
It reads 0.5 A
